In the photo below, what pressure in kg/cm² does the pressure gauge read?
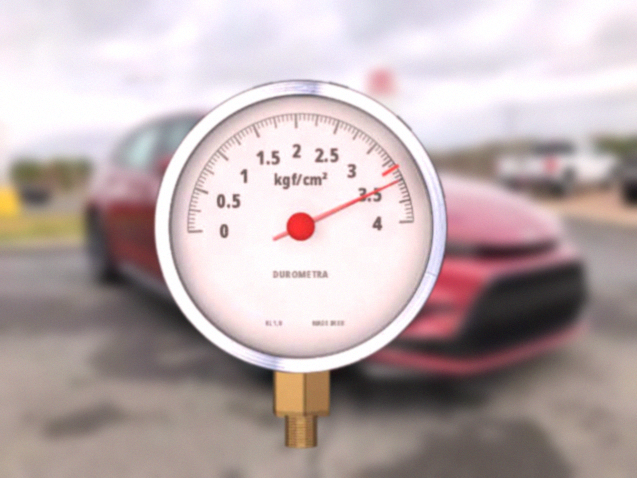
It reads 3.5 kg/cm²
